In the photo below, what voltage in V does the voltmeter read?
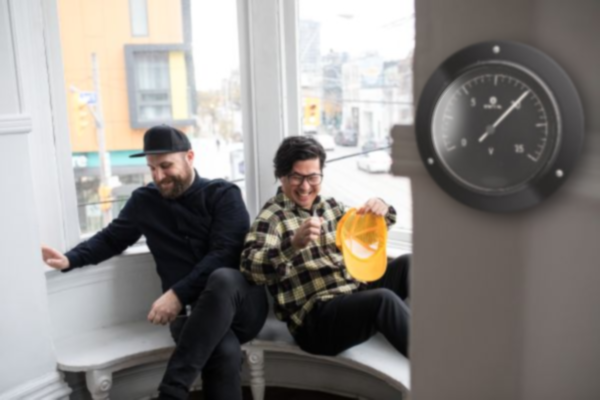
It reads 10 V
